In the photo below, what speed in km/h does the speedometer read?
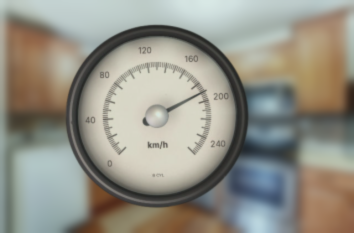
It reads 190 km/h
